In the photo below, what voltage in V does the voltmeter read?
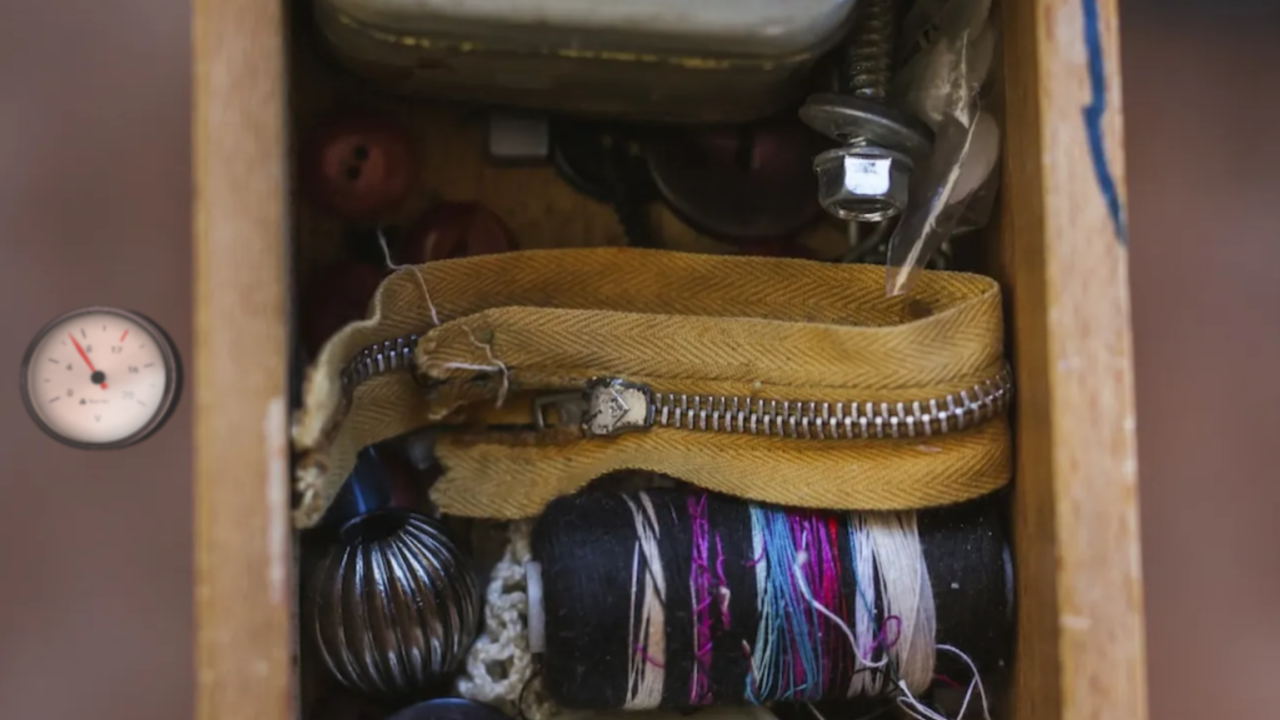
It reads 7 V
